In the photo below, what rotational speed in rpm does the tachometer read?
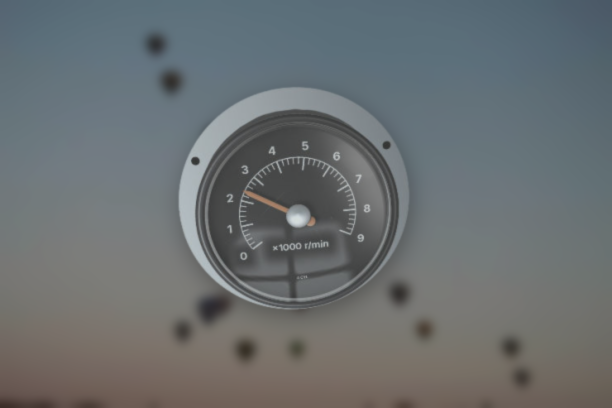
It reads 2400 rpm
